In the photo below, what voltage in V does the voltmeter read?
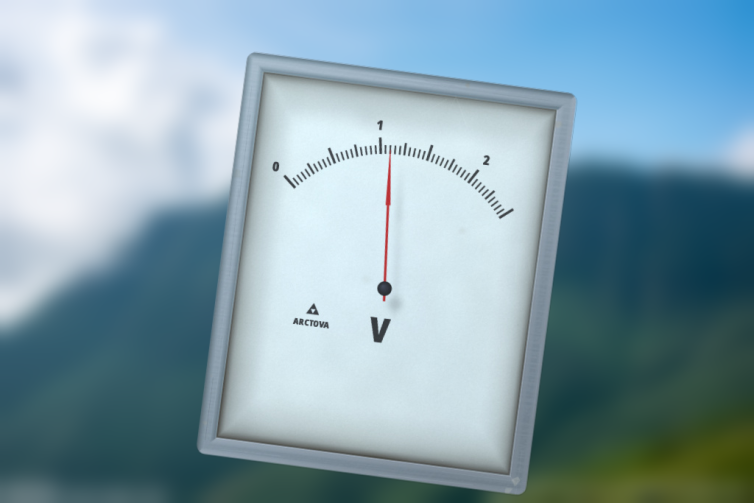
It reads 1.1 V
